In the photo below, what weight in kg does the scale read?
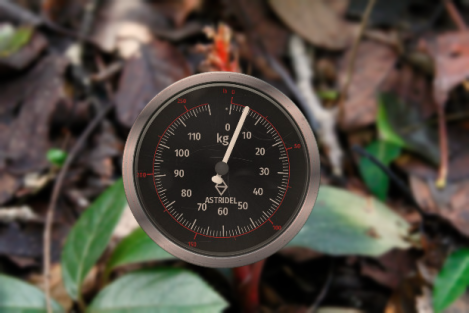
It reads 5 kg
